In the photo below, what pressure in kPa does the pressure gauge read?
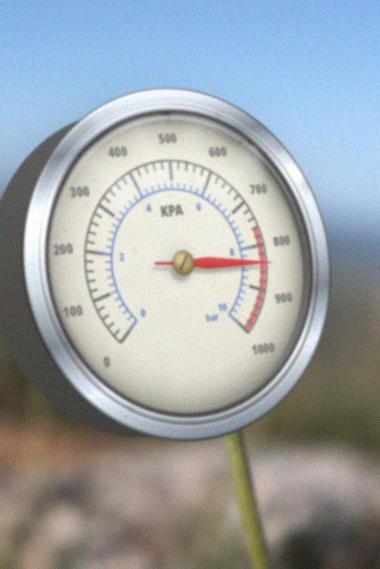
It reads 840 kPa
